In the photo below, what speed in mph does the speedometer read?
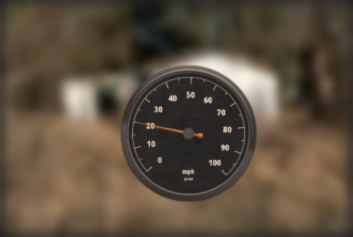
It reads 20 mph
